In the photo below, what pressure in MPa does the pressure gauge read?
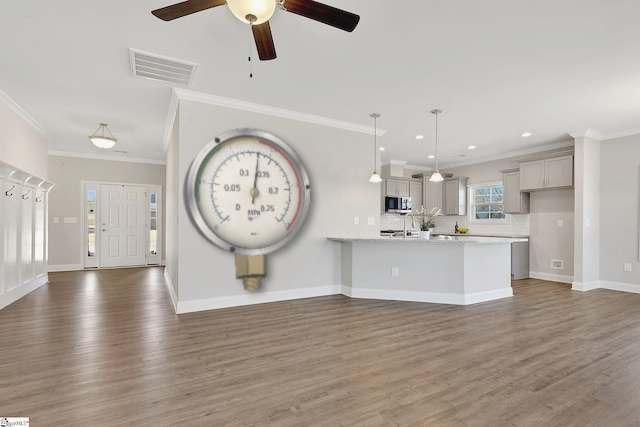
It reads 0.13 MPa
